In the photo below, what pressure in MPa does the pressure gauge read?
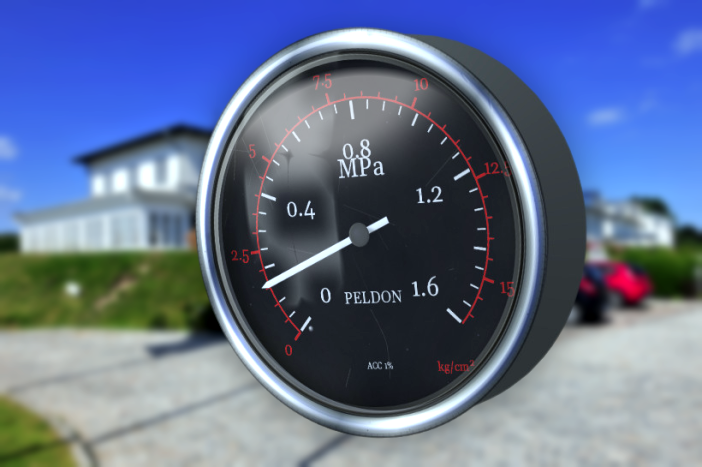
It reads 0.15 MPa
